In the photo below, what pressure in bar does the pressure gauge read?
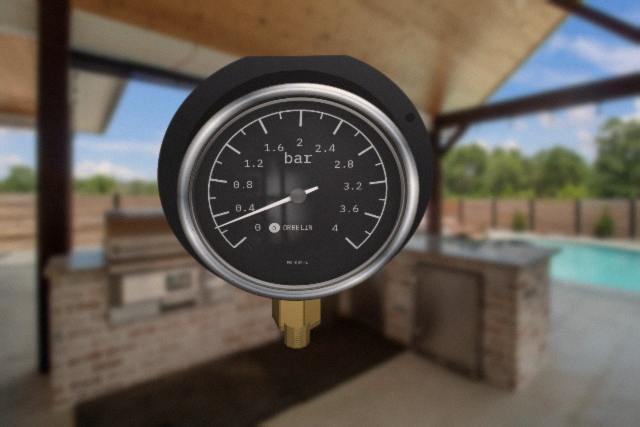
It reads 0.3 bar
